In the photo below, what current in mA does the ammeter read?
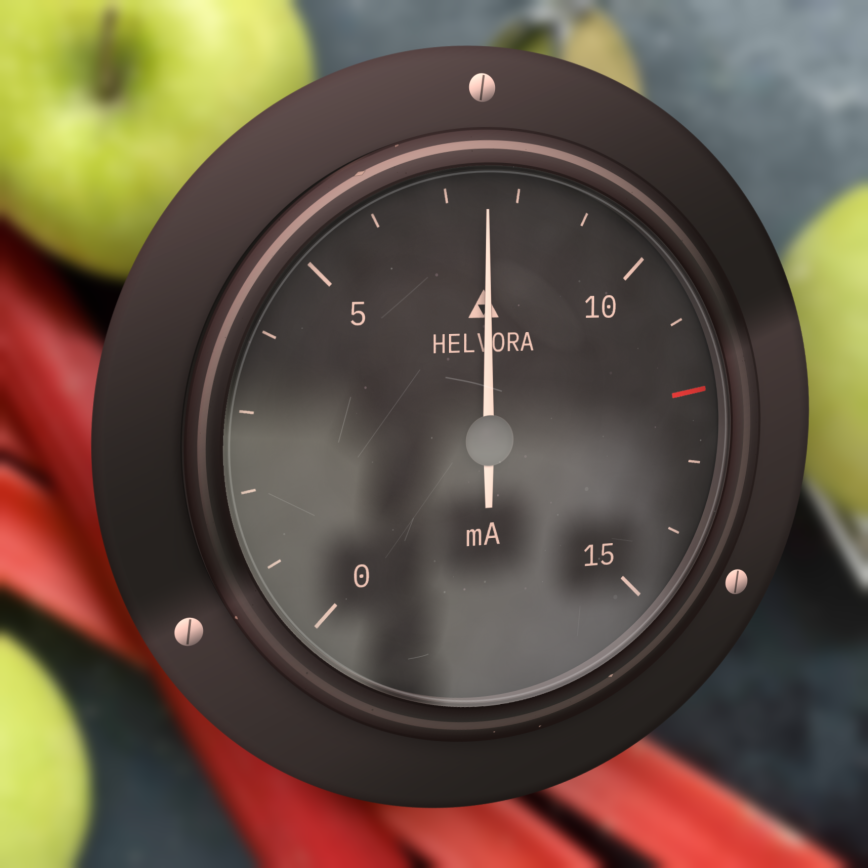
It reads 7.5 mA
